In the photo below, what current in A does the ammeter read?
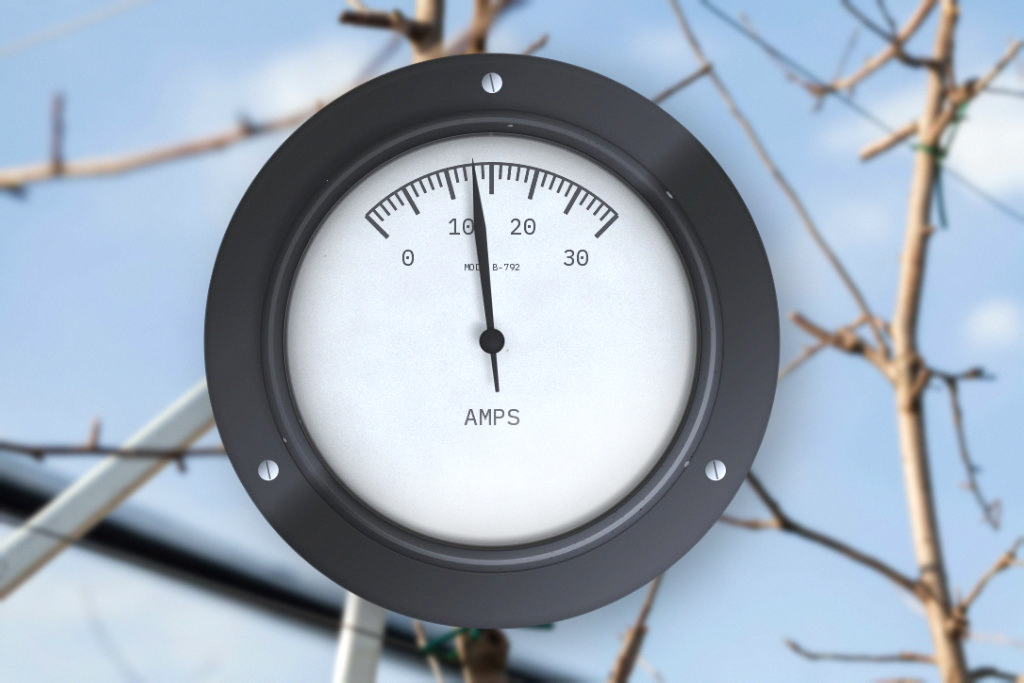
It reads 13 A
